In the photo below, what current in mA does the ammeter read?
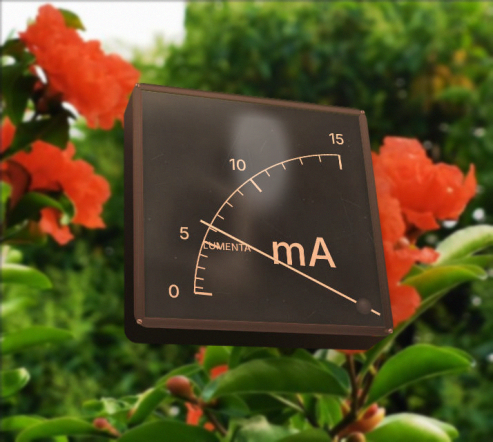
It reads 6 mA
